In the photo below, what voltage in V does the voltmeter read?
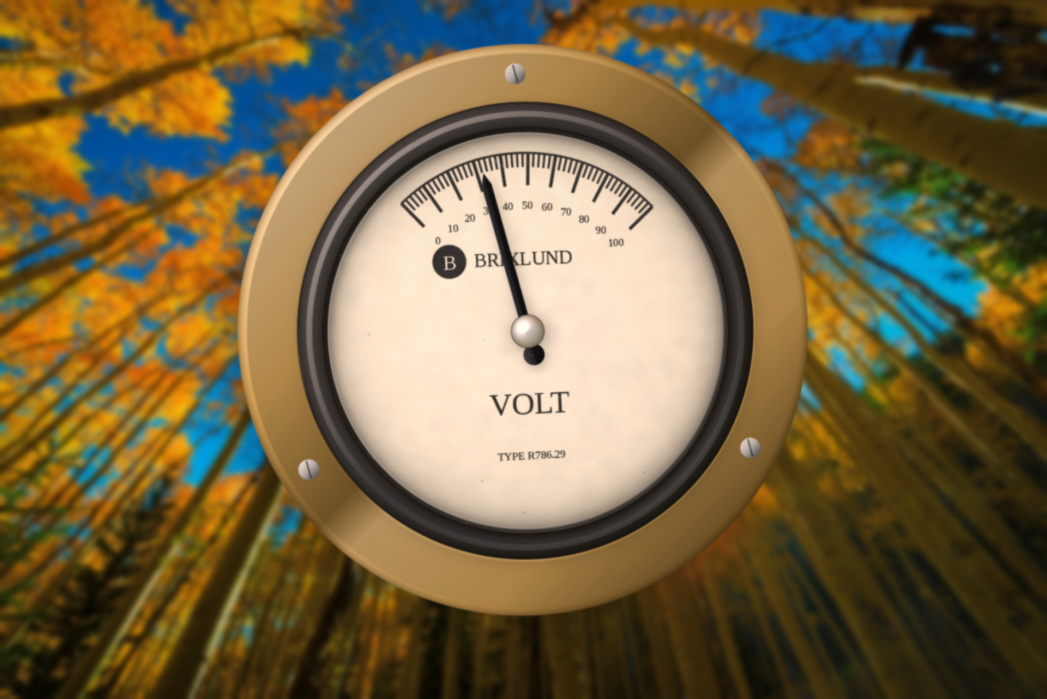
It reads 32 V
